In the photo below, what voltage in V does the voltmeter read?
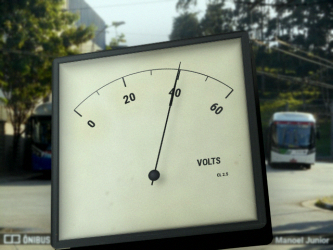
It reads 40 V
